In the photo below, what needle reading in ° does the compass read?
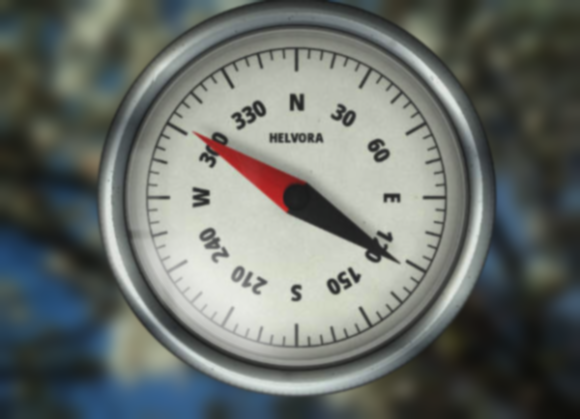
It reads 302.5 °
